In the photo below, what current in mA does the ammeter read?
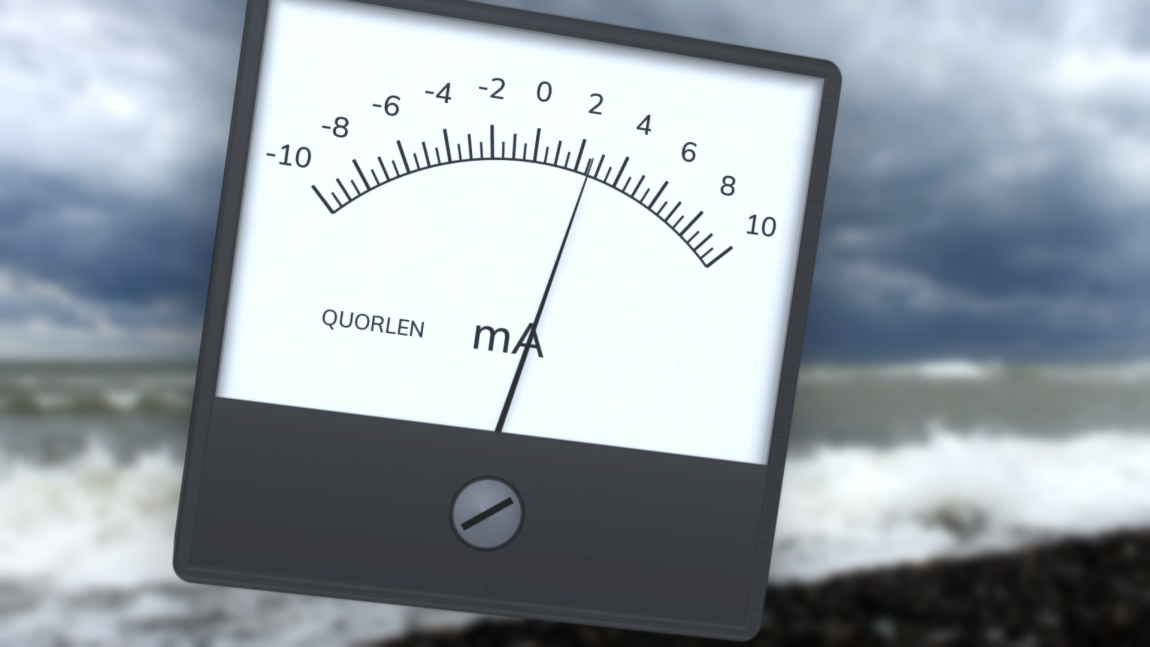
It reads 2.5 mA
